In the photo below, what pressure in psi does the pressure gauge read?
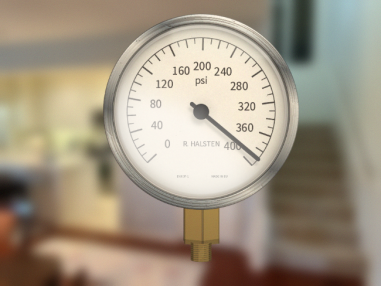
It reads 390 psi
